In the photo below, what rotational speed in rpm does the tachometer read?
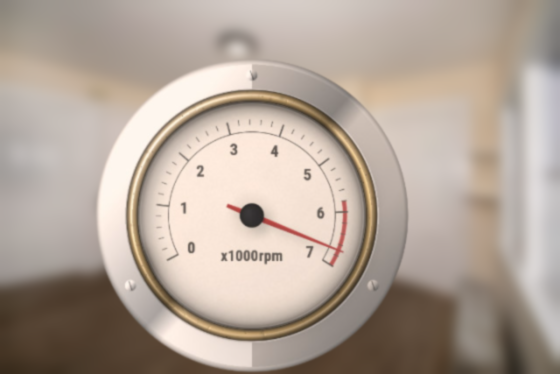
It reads 6700 rpm
